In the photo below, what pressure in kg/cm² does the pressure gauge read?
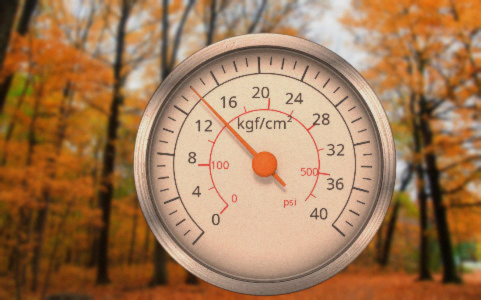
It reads 14 kg/cm²
